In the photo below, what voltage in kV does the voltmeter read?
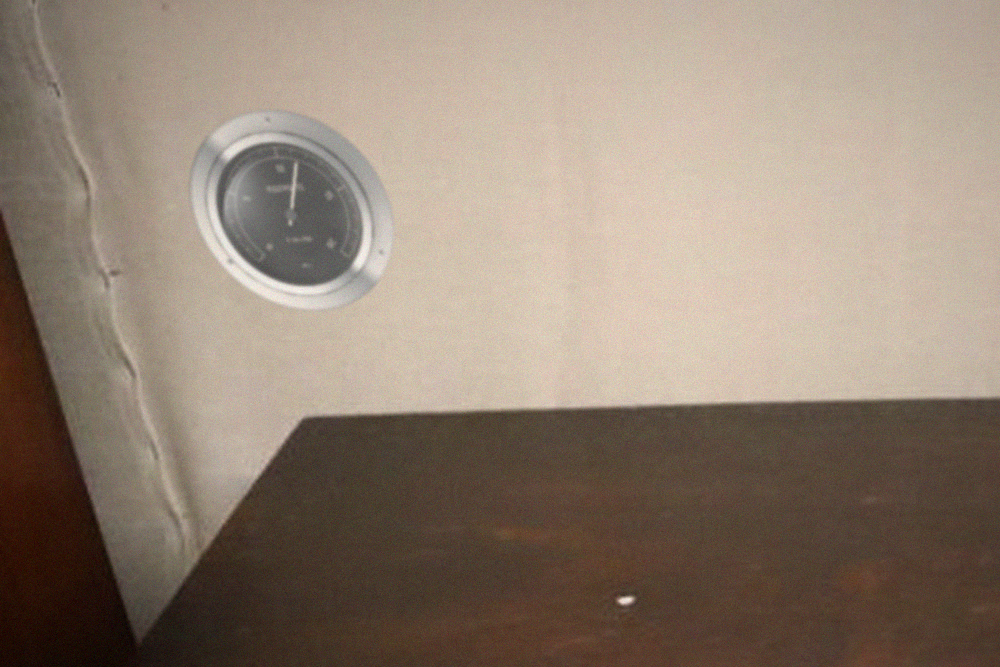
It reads 11.5 kV
